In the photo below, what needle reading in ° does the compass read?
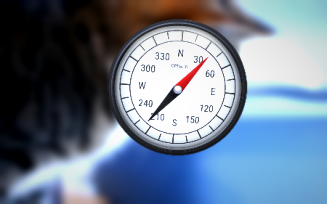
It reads 37.5 °
